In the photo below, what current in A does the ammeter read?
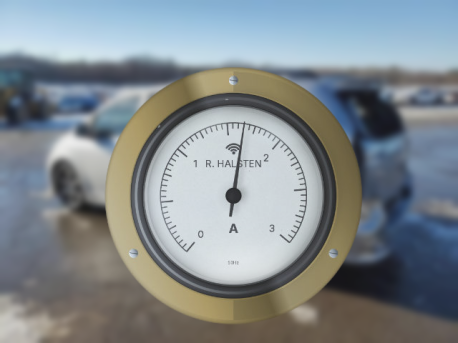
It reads 1.65 A
